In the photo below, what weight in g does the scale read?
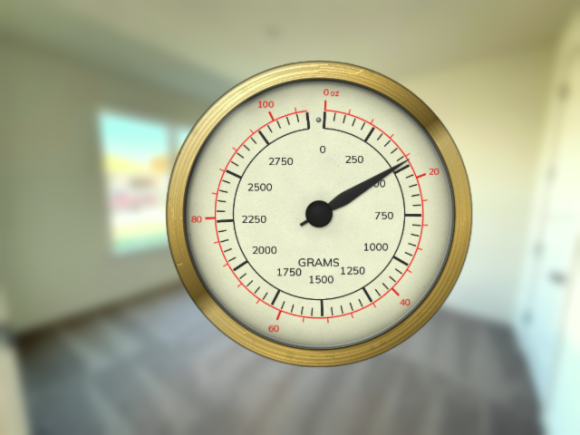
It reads 475 g
